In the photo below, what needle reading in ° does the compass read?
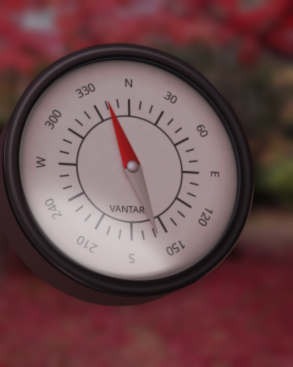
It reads 340 °
